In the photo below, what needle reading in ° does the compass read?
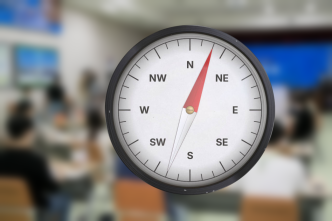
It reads 20 °
